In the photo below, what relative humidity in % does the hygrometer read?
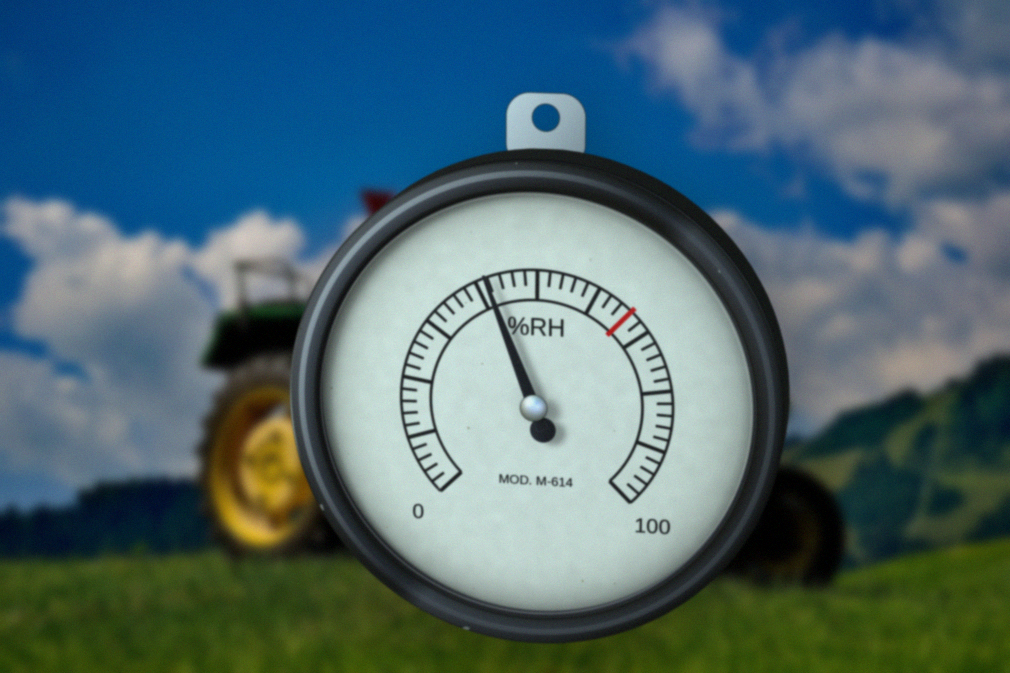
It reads 42 %
